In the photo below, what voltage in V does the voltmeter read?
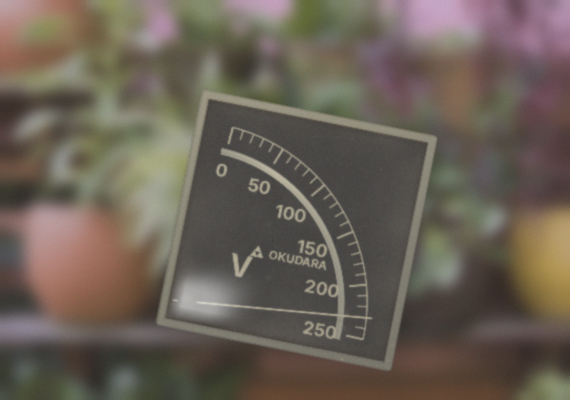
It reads 230 V
